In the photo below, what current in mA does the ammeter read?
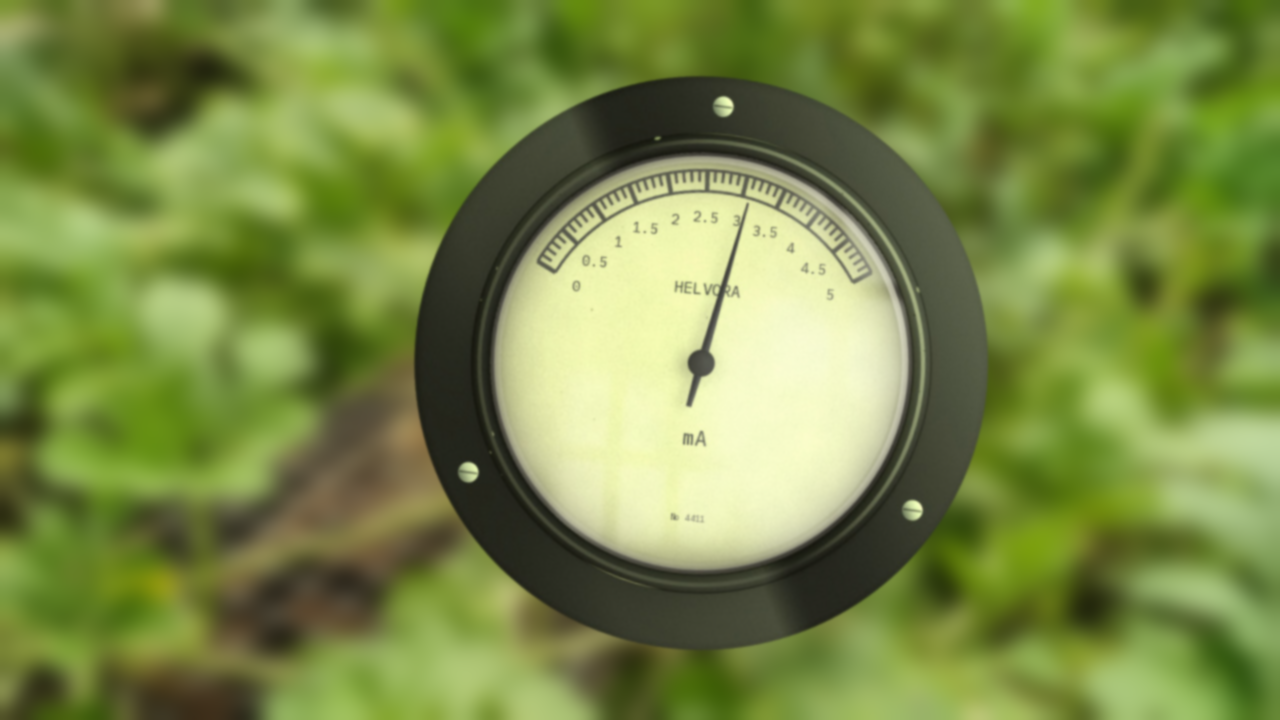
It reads 3.1 mA
